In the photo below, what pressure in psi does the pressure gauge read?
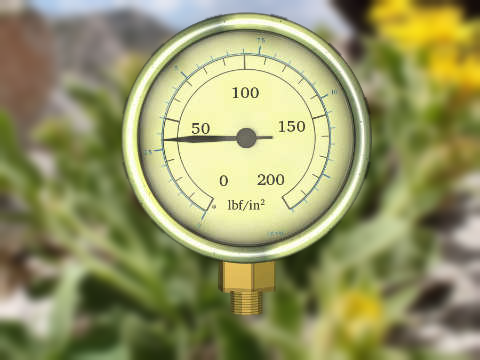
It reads 40 psi
